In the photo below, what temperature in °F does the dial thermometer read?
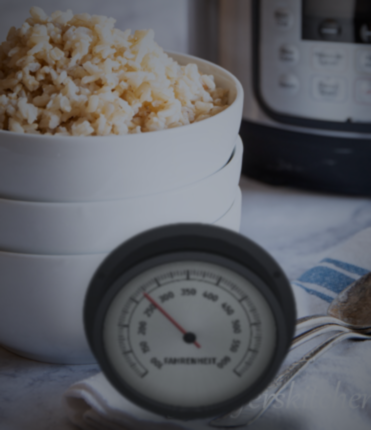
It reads 275 °F
